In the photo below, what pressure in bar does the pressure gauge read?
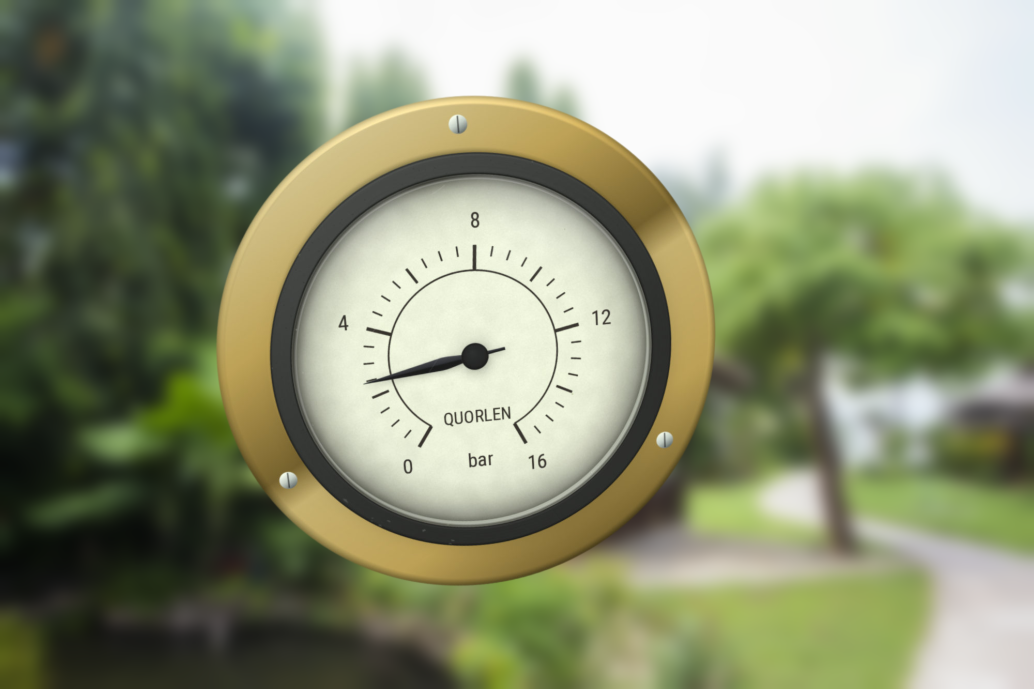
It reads 2.5 bar
